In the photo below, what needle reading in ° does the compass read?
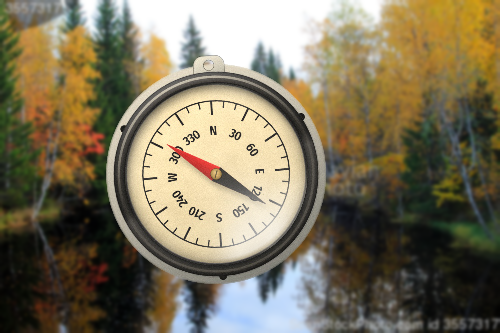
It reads 305 °
